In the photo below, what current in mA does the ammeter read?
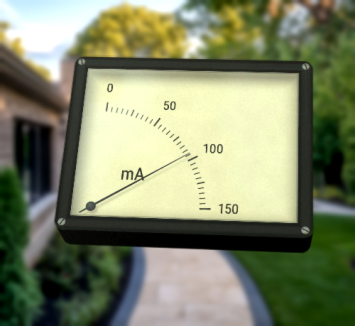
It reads 95 mA
